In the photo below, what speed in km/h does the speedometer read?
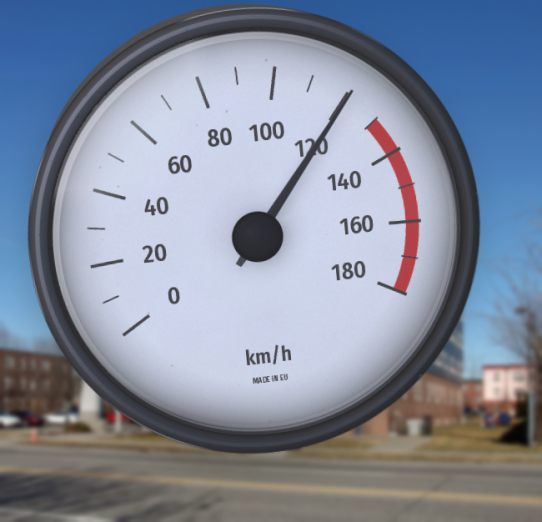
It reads 120 km/h
